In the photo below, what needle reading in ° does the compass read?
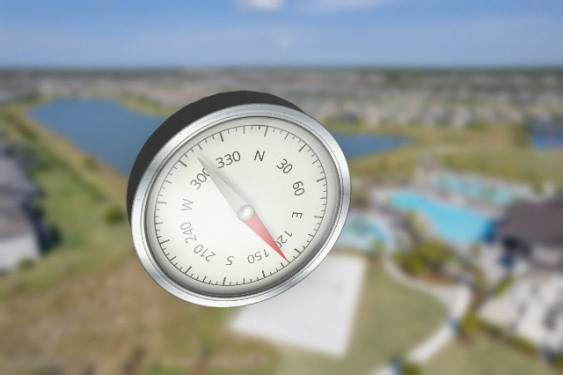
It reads 130 °
